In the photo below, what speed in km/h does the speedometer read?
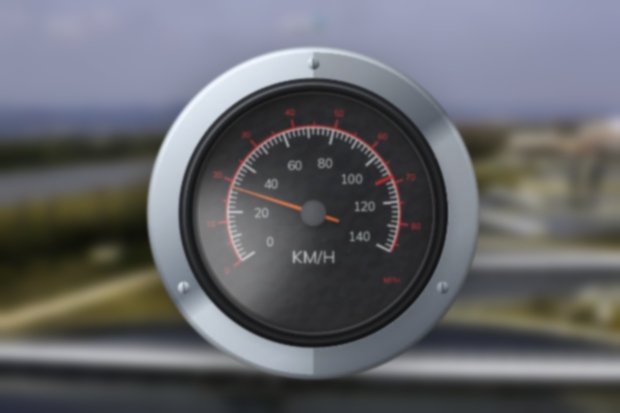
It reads 30 km/h
